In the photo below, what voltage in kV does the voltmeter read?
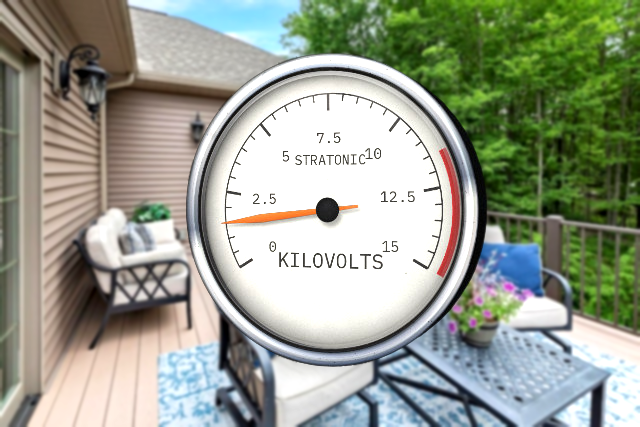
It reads 1.5 kV
